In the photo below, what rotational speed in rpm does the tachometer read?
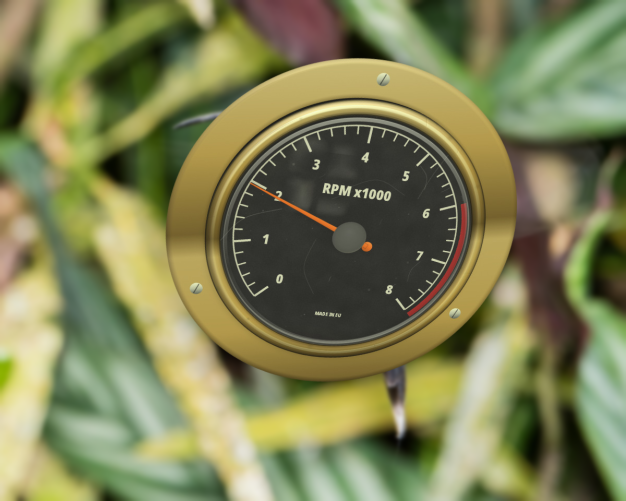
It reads 2000 rpm
